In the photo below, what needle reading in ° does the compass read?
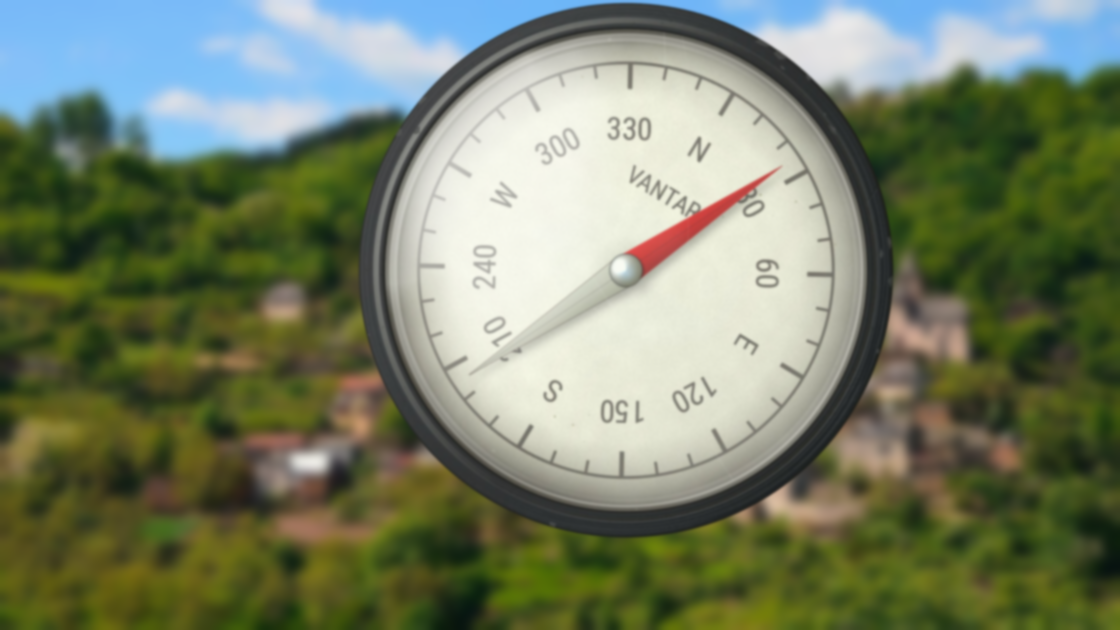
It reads 25 °
